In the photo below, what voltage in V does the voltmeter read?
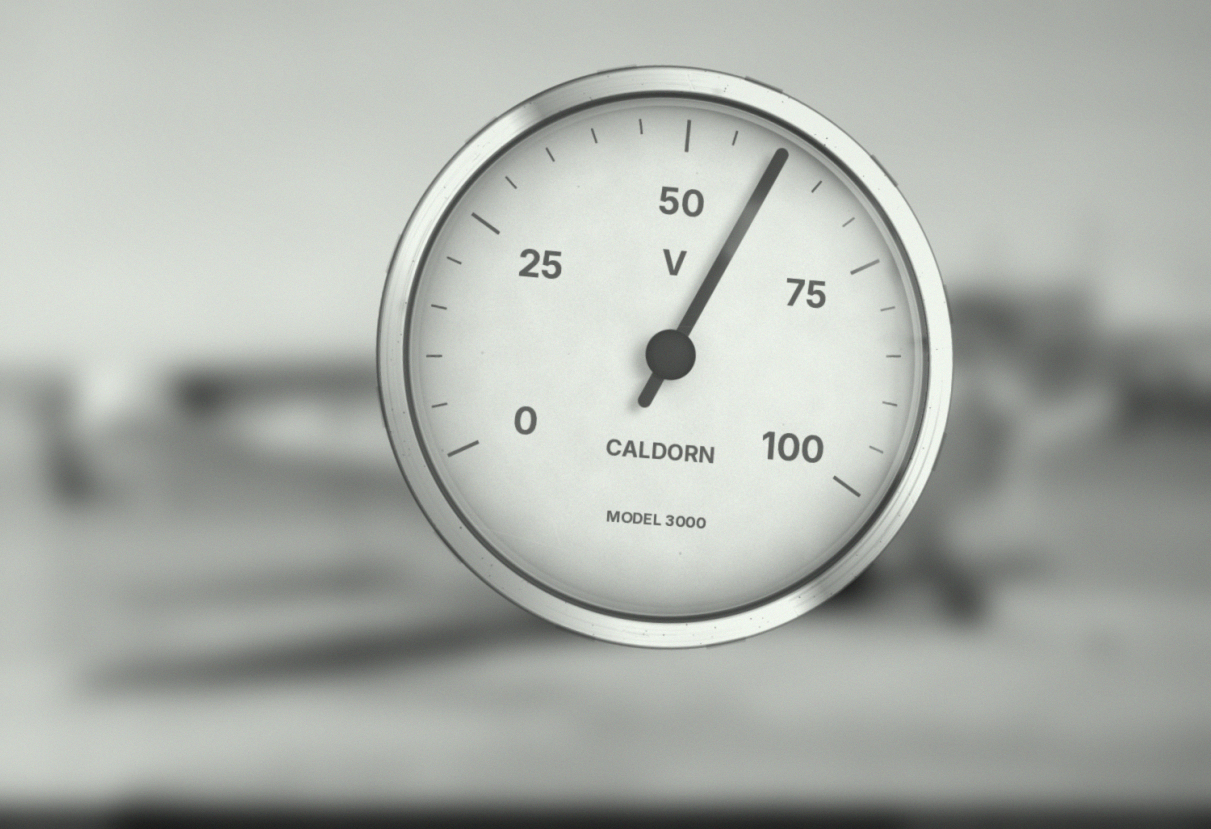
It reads 60 V
